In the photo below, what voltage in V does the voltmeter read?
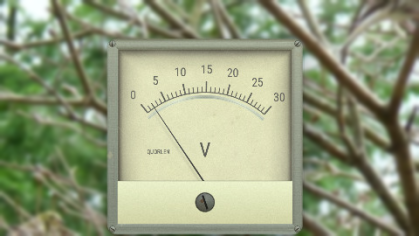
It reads 2 V
